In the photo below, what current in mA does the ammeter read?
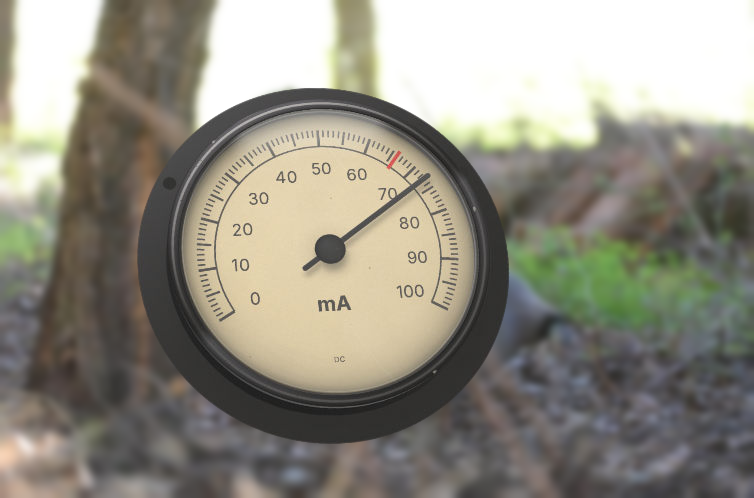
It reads 73 mA
